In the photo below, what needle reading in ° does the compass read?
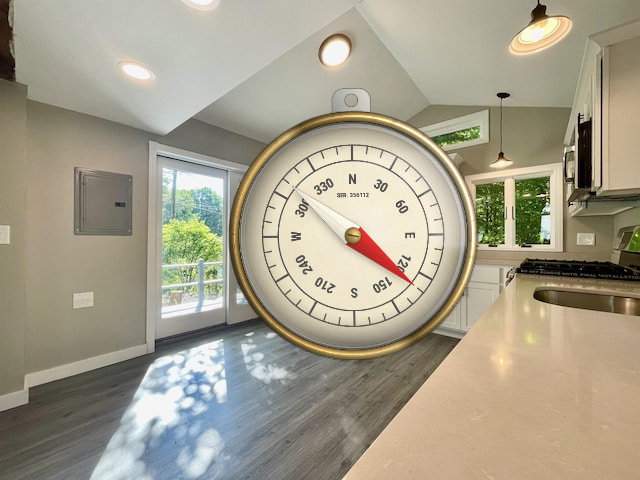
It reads 130 °
